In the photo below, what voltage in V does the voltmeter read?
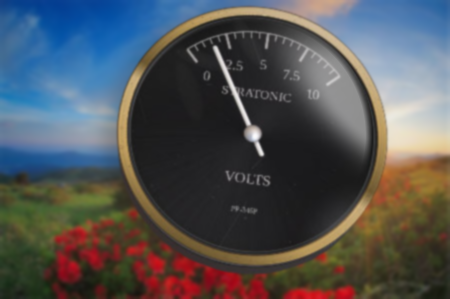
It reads 1.5 V
